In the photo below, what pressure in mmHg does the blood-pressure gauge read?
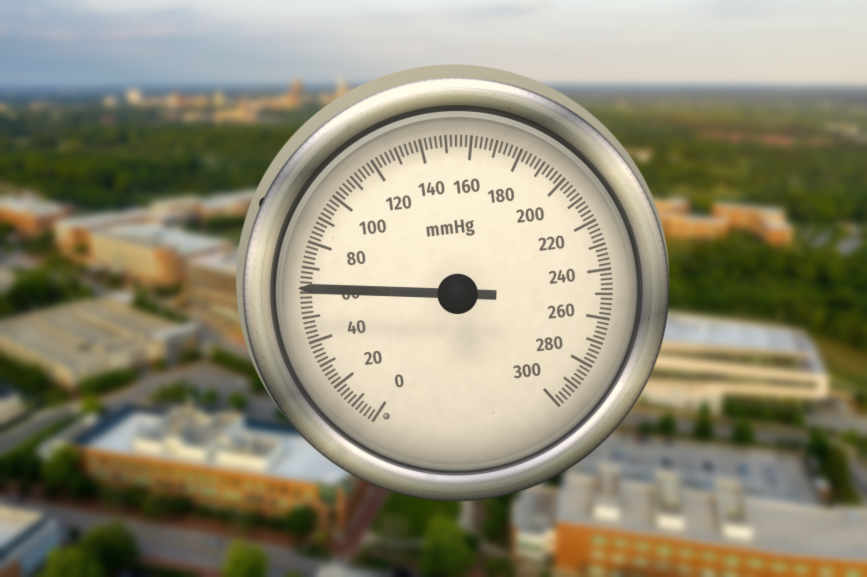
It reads 62 mmHg
